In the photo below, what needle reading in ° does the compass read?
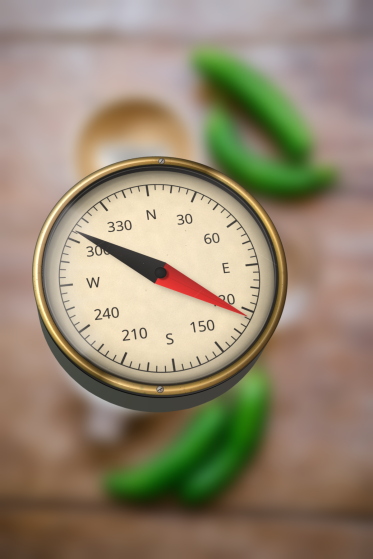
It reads 125 °
